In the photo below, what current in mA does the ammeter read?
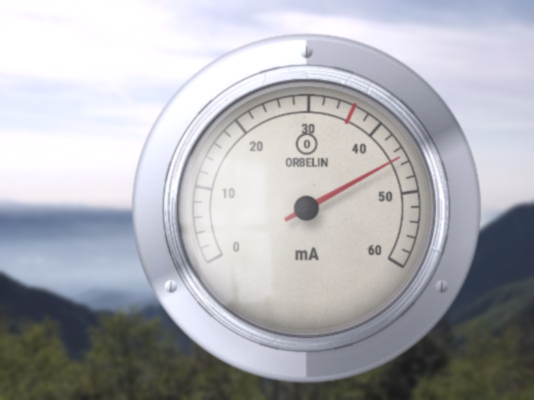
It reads 45 mA
